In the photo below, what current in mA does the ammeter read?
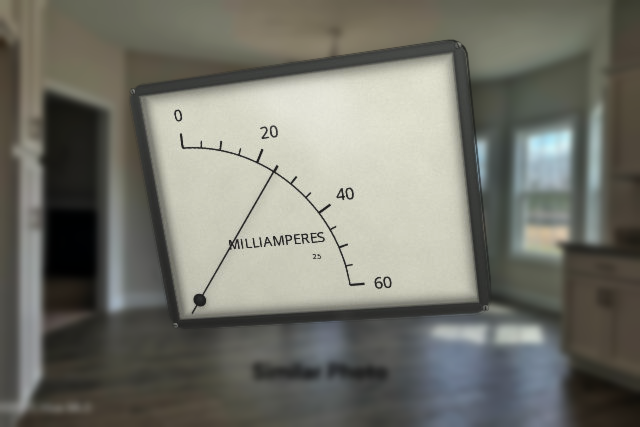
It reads 25 mA
